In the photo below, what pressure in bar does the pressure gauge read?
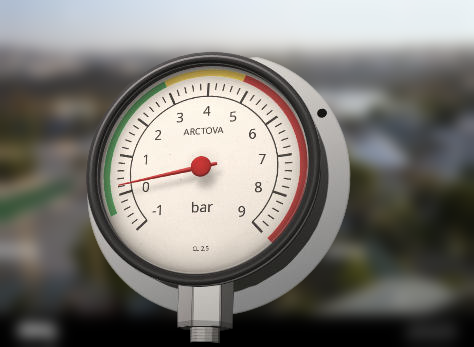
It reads 0.2 bar
